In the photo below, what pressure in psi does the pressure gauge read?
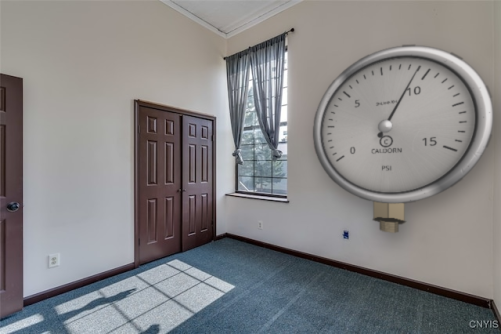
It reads 9.5 psi
